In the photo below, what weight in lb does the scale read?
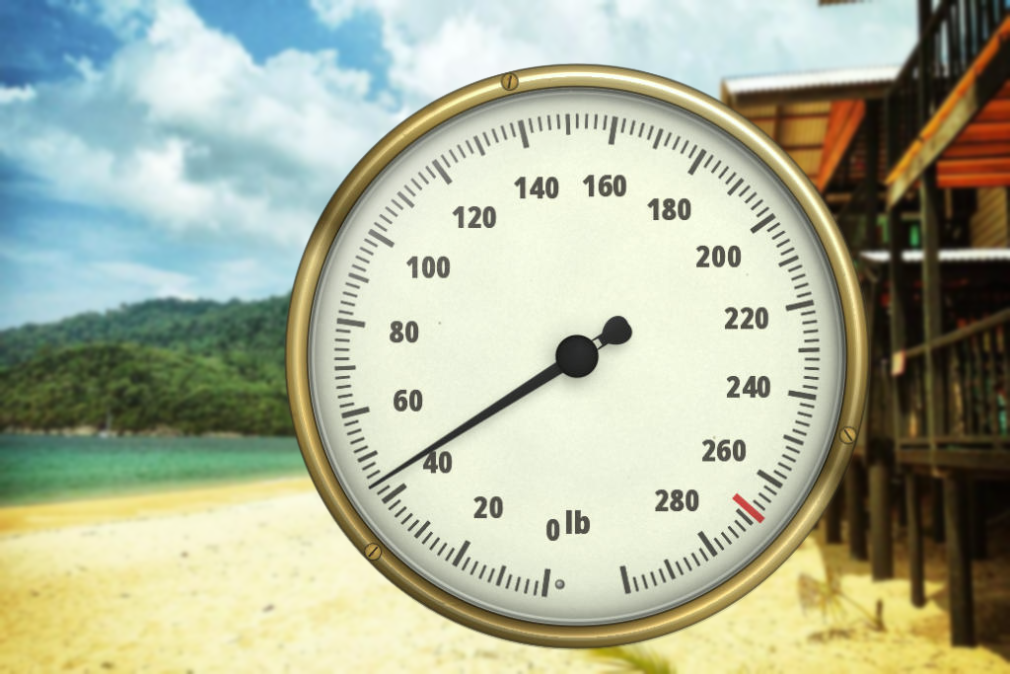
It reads 44 lb
